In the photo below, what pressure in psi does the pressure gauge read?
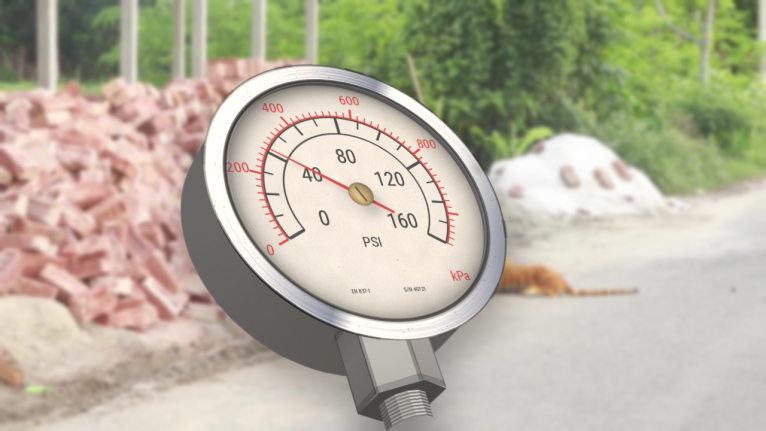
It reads 40 psi
